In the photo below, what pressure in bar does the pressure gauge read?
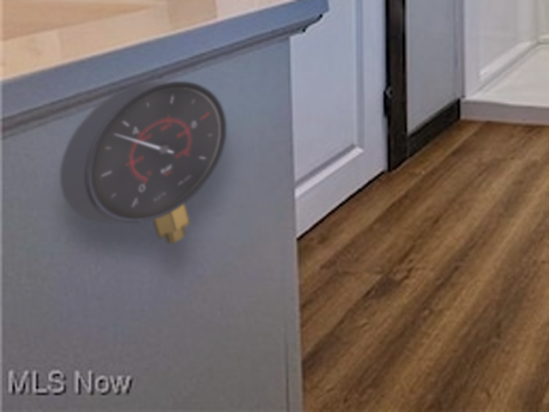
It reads 3.5 bar
